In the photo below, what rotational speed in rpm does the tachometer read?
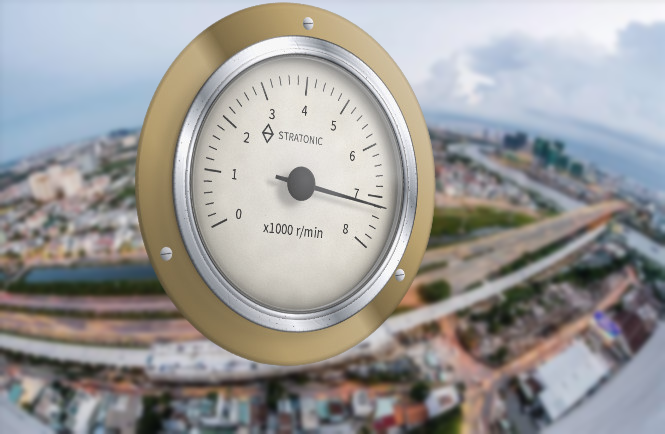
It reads 7200 rpm
